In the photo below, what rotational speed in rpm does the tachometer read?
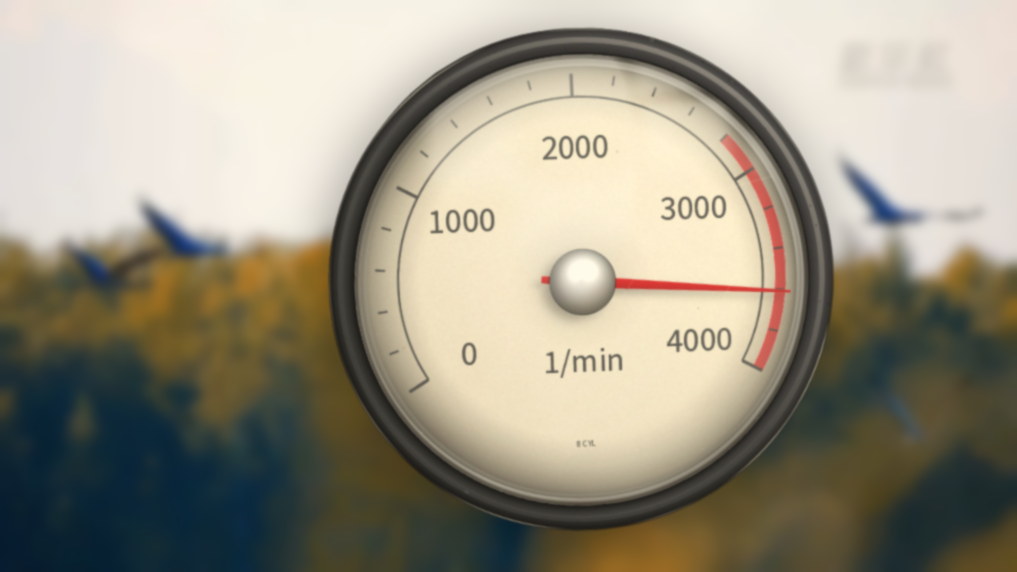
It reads 3600 rpm
